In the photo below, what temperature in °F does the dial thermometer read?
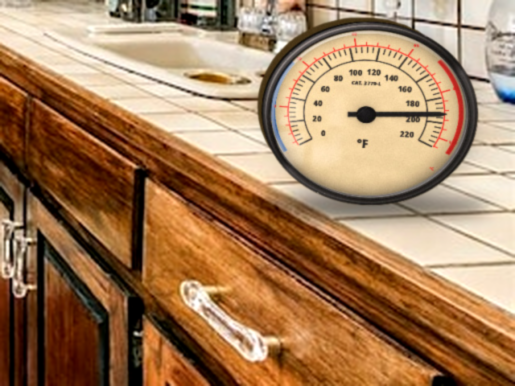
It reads 192 °F
